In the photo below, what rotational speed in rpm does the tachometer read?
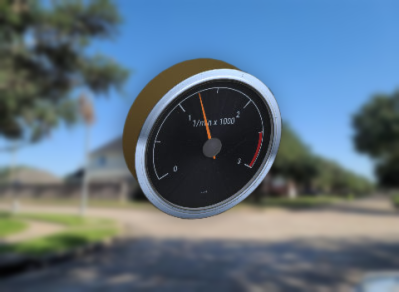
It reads 1250 rpm
